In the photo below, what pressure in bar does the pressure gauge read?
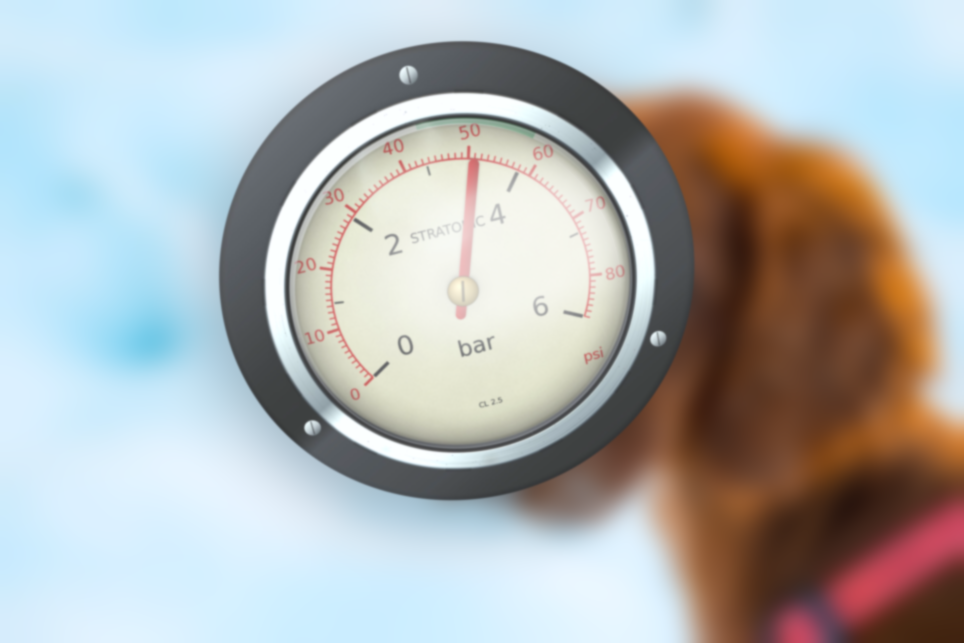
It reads 3.5 bar
